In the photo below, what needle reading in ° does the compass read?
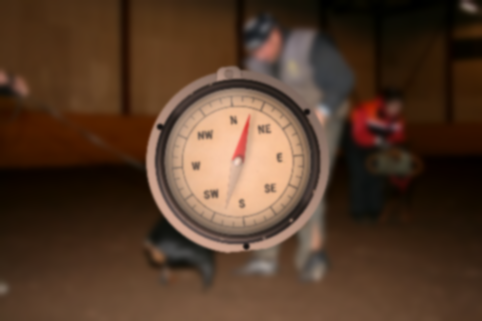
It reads 20 °
